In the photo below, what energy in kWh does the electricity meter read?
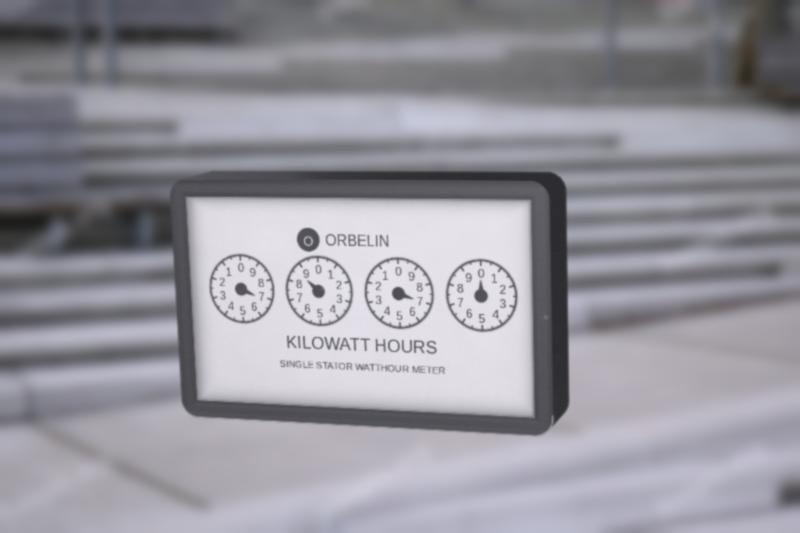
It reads 6870 kWh
